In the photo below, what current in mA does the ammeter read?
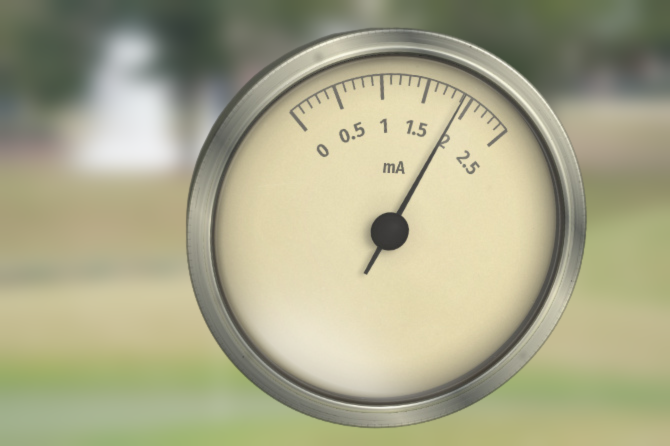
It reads 1.9 mA
